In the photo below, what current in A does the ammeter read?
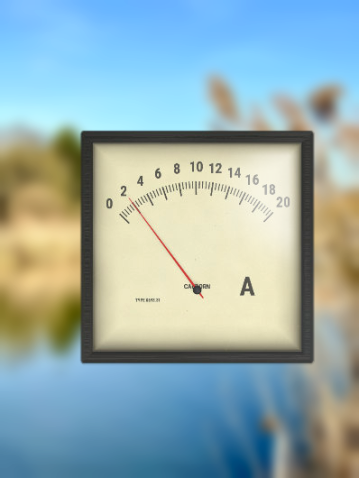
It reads 2 A
